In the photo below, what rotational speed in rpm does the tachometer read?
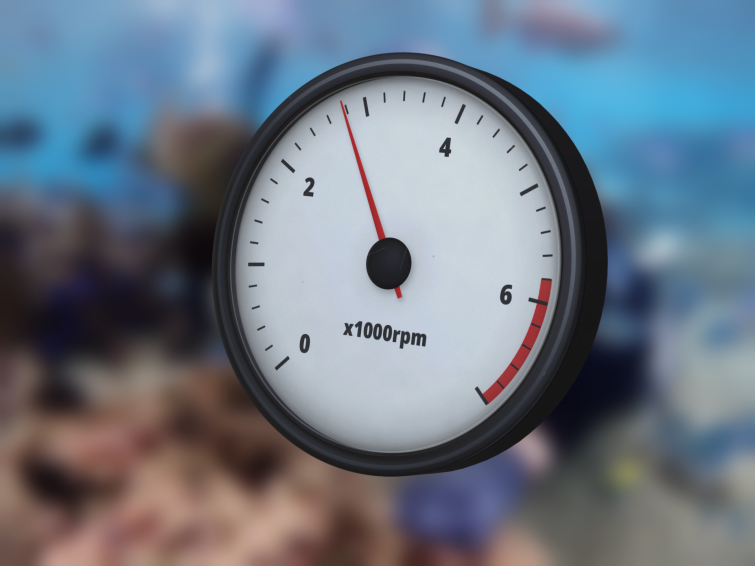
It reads 2800 rpm
